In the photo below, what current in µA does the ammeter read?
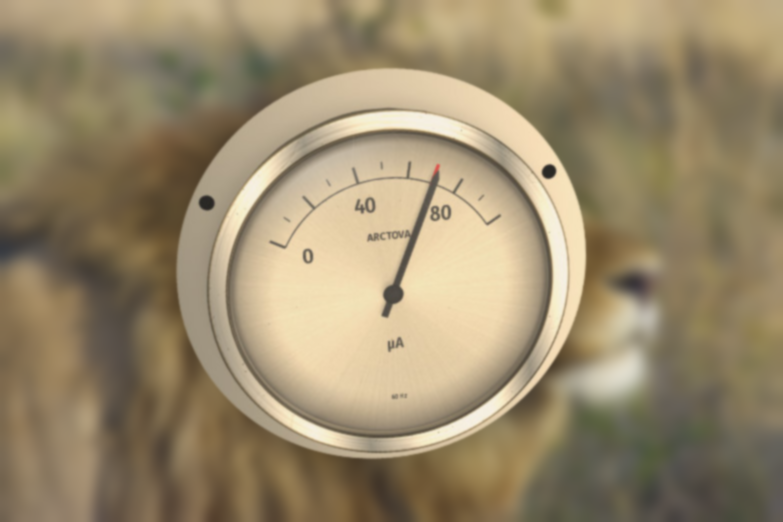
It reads 70 µA
